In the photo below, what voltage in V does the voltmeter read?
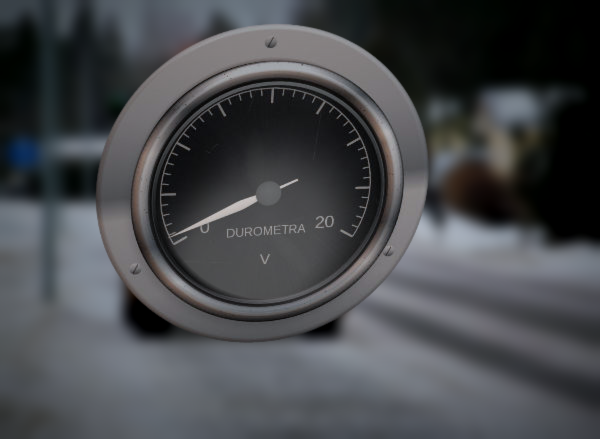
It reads 0.5 V
